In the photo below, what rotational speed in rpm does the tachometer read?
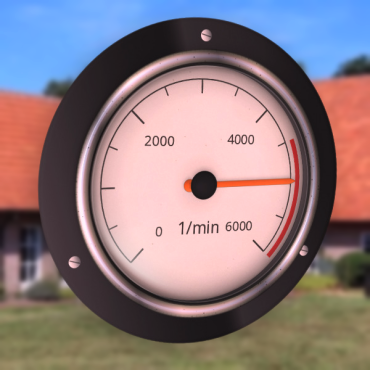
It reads 5000 rpm
